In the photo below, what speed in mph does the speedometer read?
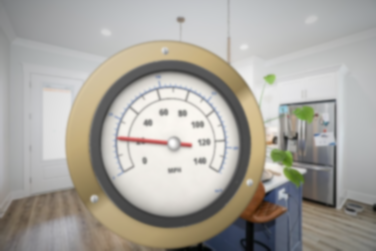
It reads 20 mph
